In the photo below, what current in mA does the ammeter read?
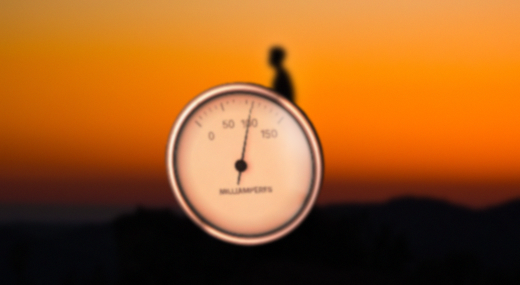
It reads 100 mA
